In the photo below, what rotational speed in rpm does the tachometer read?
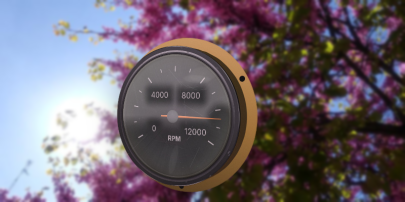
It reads 10500 rpm
